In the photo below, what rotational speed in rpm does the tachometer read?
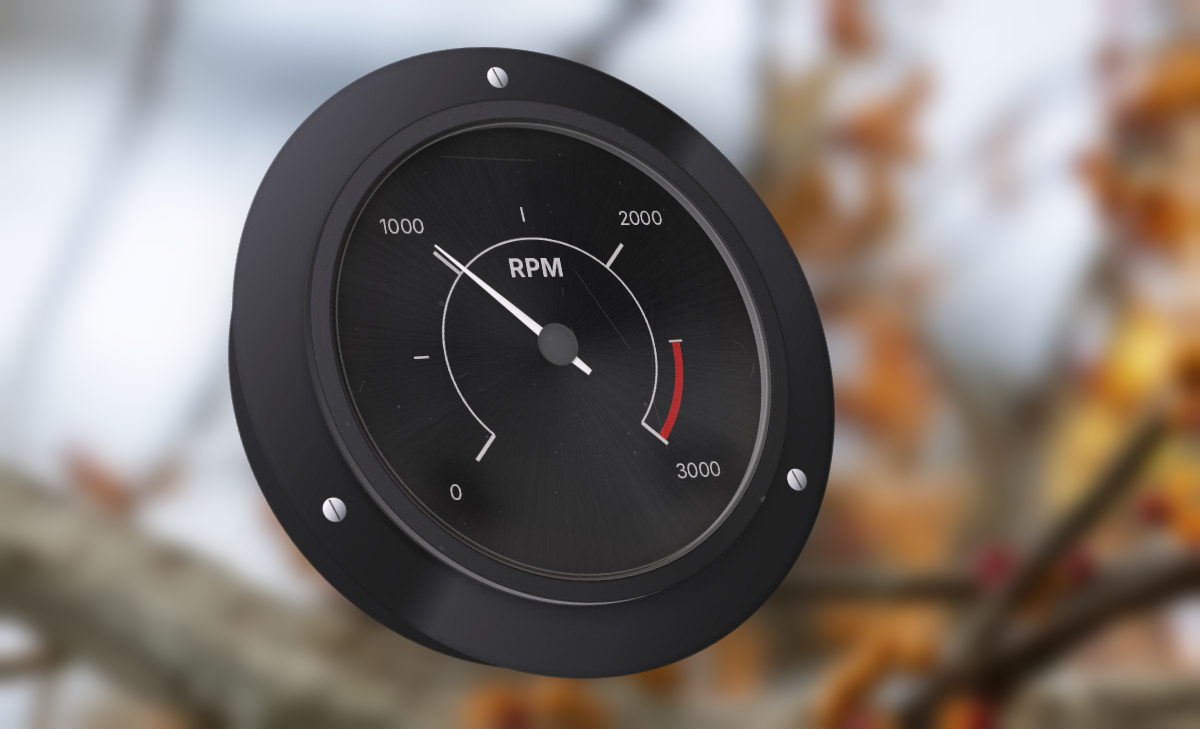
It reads 1000 rpm
